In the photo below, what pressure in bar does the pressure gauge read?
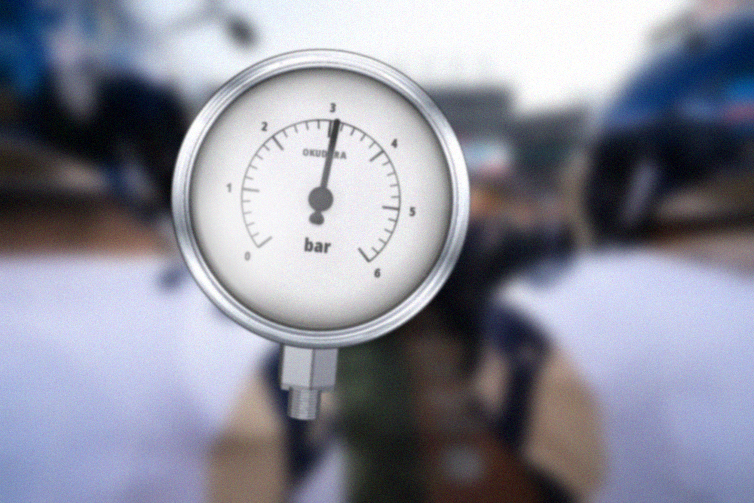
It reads 3.1 bar
